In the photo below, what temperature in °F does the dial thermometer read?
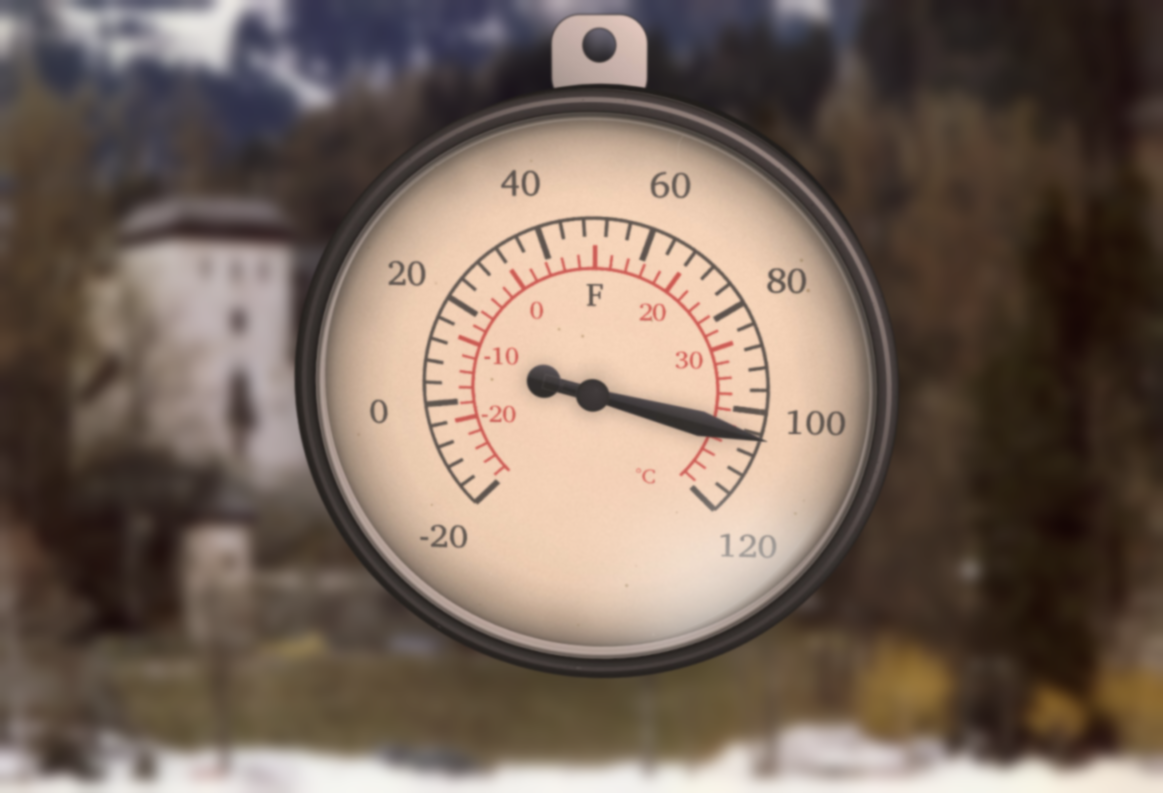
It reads 104 °F
